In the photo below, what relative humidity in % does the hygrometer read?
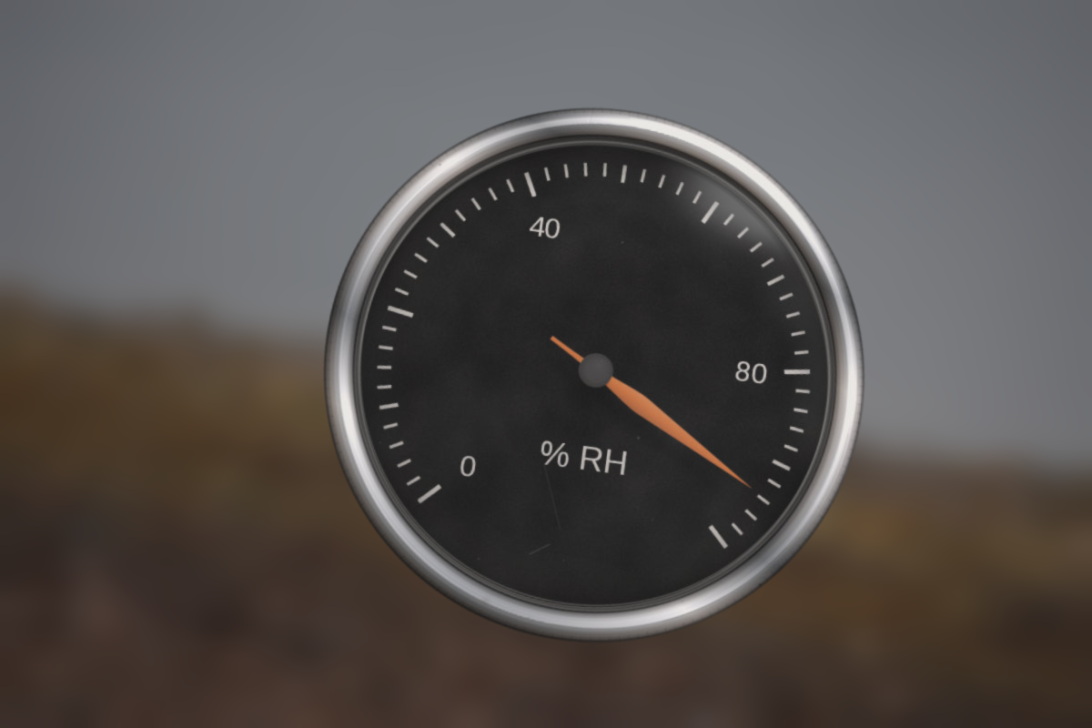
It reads 94 %
